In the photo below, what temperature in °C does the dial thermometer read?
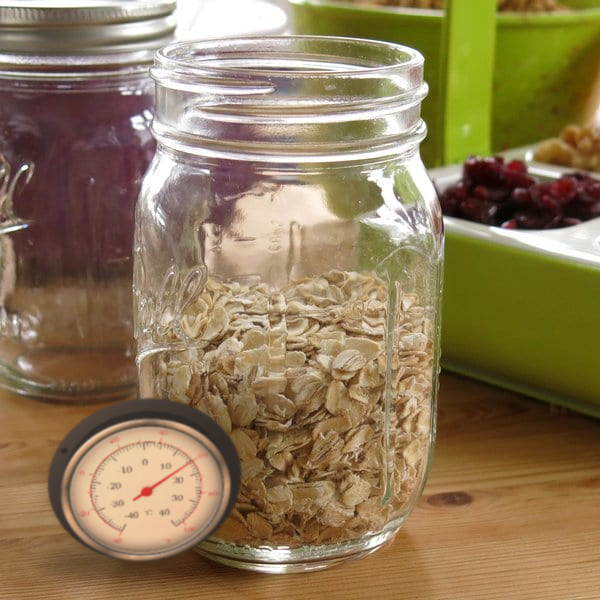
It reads 15 °C
